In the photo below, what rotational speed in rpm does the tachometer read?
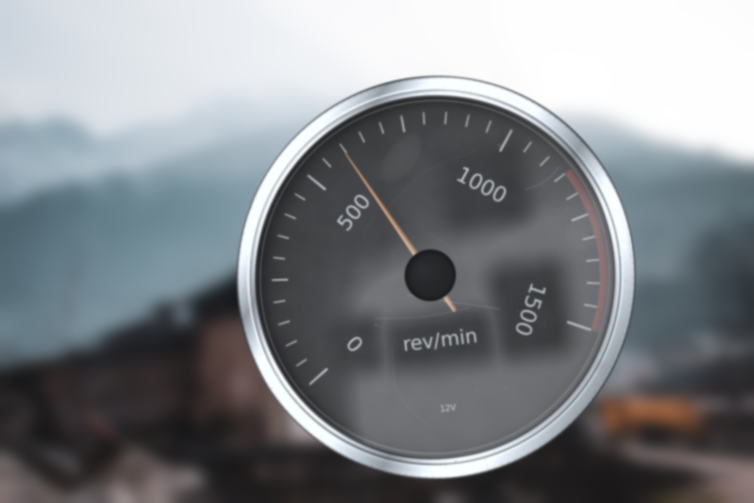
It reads 600 rpm
